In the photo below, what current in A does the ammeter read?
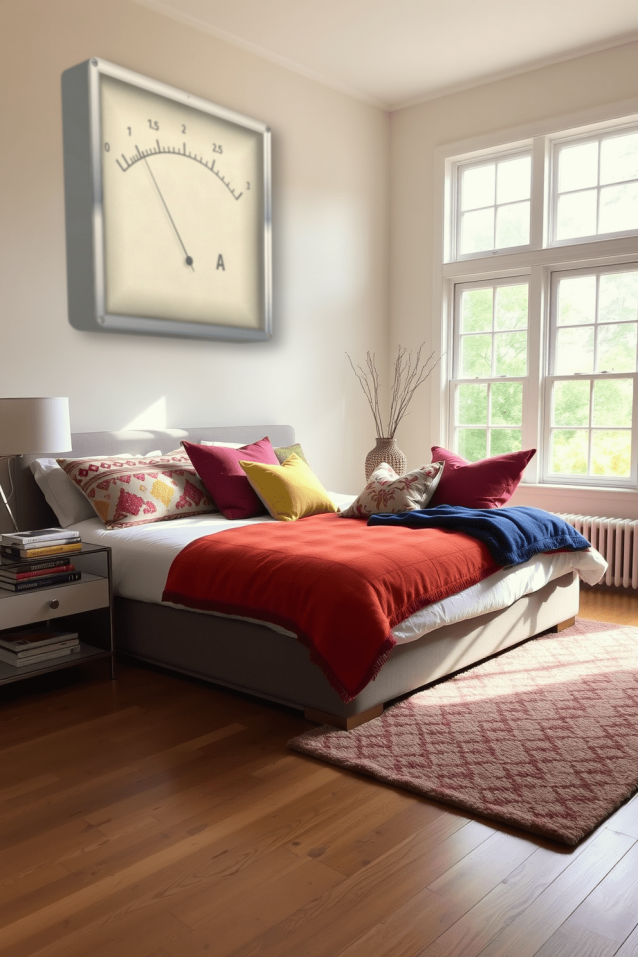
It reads 1 A
